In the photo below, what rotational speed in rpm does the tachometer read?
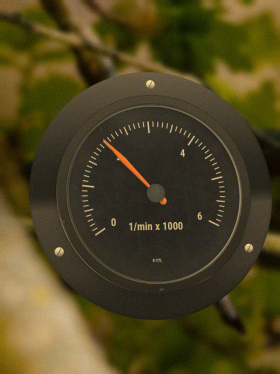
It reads 2000 rpm
